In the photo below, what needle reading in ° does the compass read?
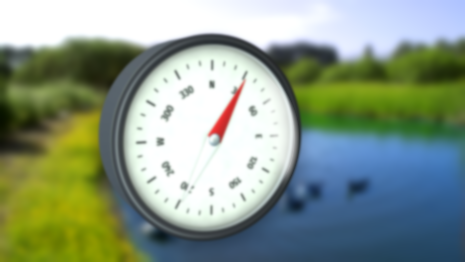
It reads 30 °
